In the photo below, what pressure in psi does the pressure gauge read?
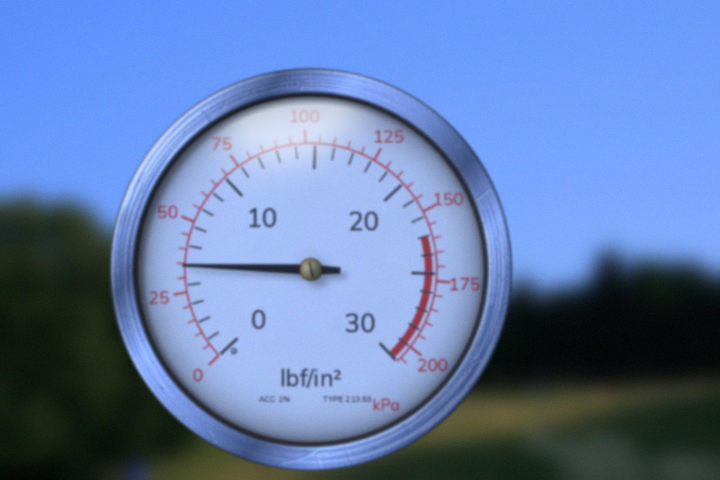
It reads 5 psi
